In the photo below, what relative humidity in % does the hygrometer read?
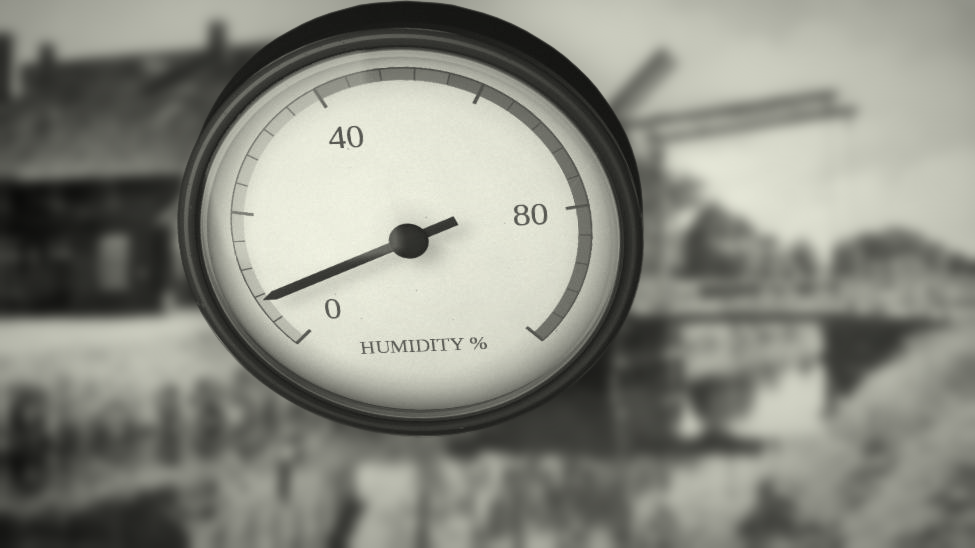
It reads 8 %
